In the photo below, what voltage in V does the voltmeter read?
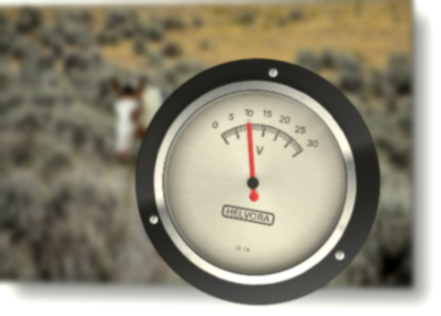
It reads 10 V
